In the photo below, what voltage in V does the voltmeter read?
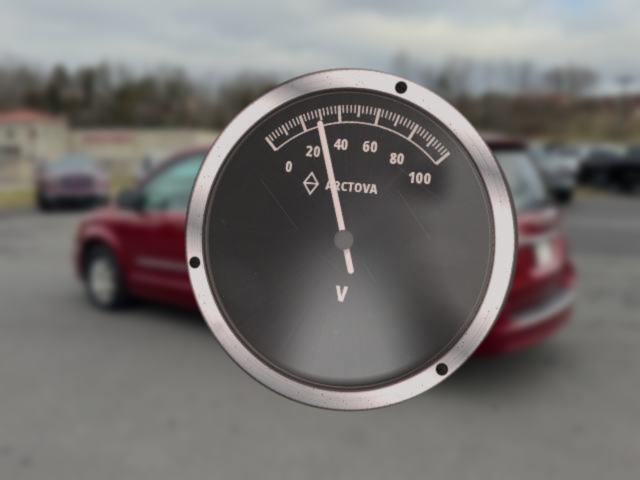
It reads 30 V
